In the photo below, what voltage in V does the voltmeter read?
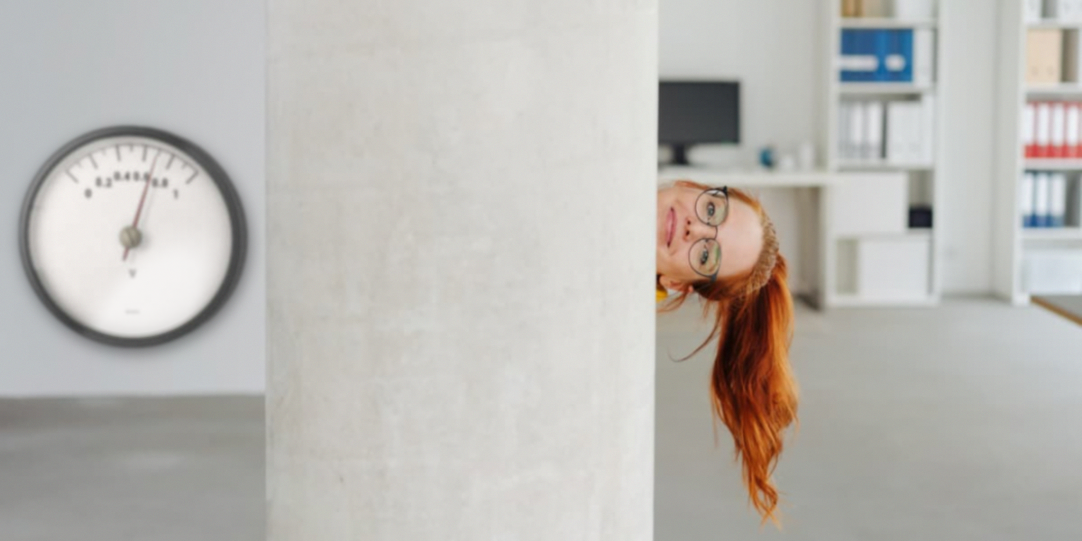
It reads 0.7 V
